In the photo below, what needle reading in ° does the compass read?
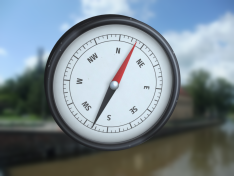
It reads 20 °
